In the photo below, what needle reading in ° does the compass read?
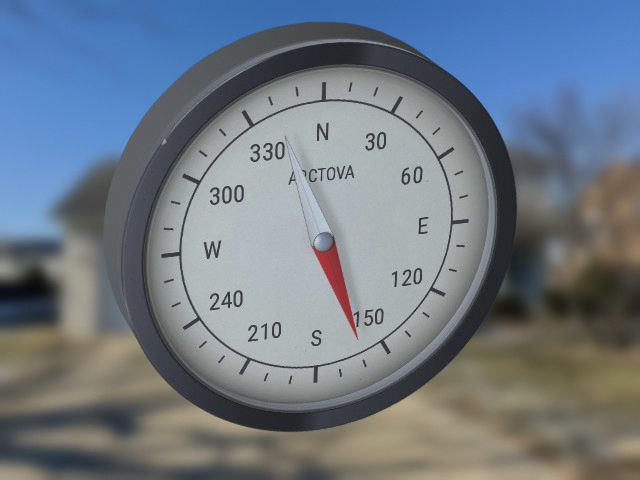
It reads 160 °
